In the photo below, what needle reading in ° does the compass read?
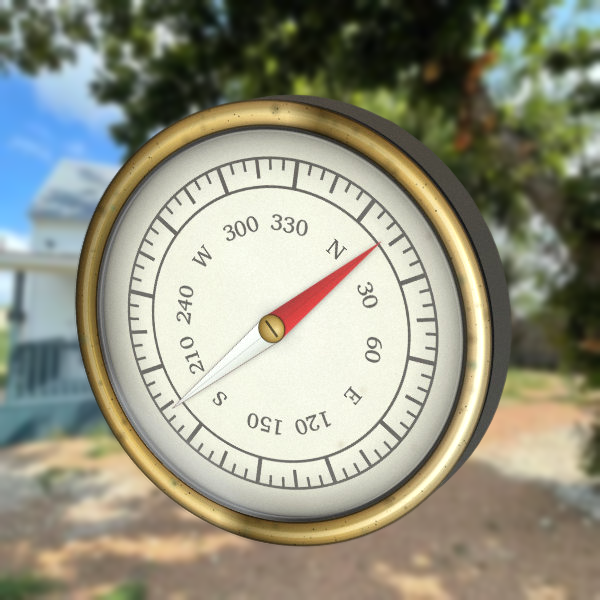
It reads 12.5 °
